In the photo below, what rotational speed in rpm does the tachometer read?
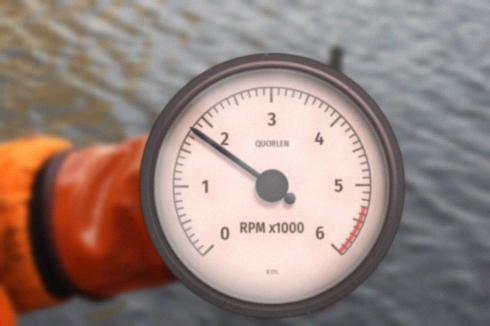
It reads 1800 rpm
